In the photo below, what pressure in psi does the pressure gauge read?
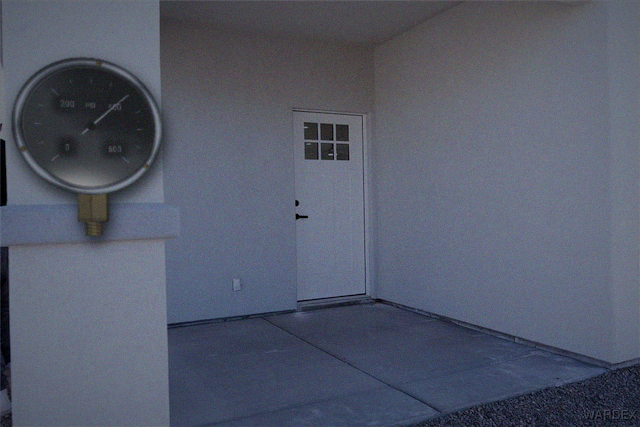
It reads 400 psi
